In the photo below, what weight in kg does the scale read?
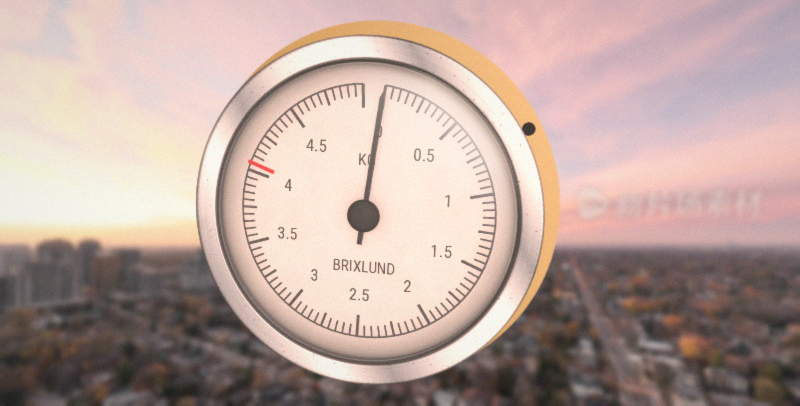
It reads 0 kg
